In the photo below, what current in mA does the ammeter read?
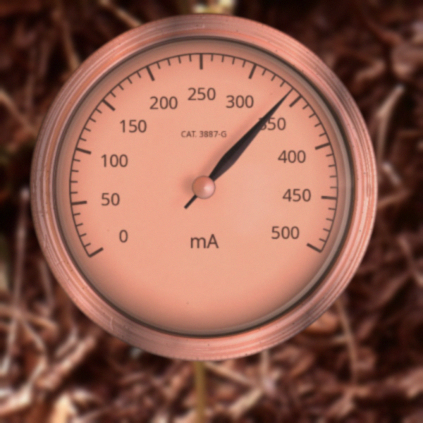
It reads 340 mA
